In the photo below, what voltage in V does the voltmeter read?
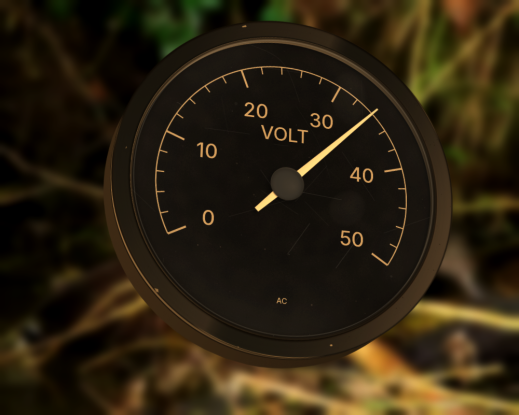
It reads 34 V
